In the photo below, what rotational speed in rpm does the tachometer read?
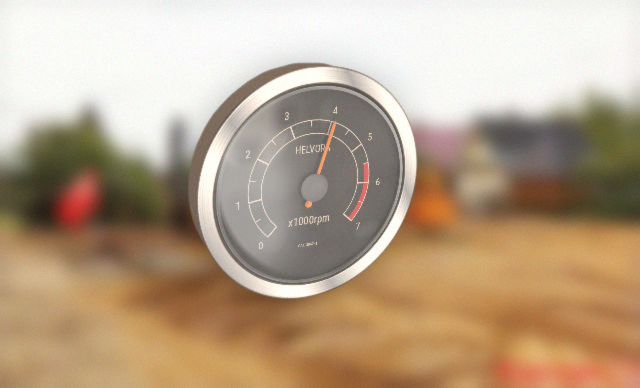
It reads 4000 rpm
